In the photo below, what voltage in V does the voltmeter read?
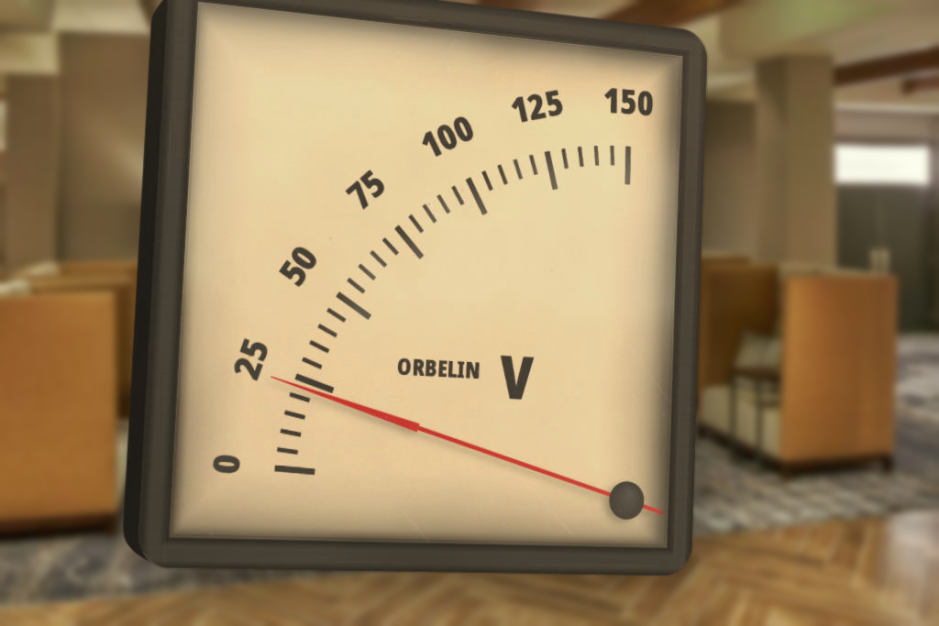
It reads 22.5 V
